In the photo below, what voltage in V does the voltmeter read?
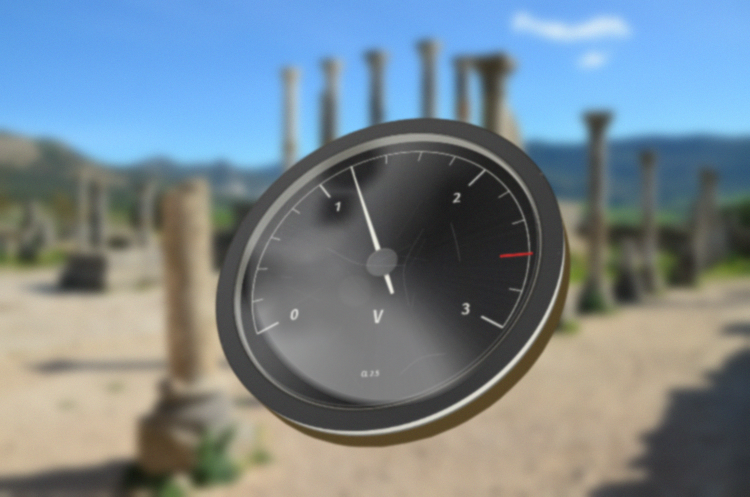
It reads 1.2 V
